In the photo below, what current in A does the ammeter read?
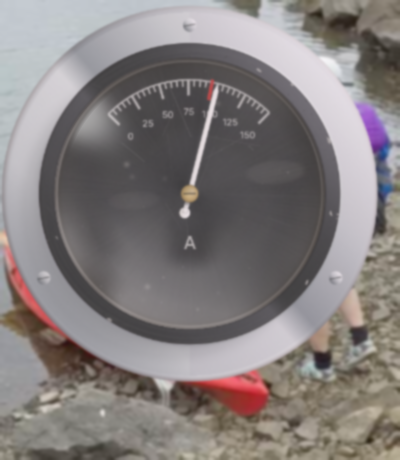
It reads 100 A
